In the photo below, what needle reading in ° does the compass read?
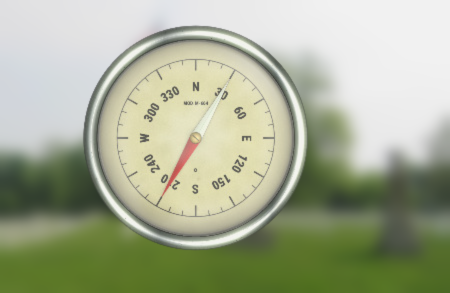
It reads 210 °
